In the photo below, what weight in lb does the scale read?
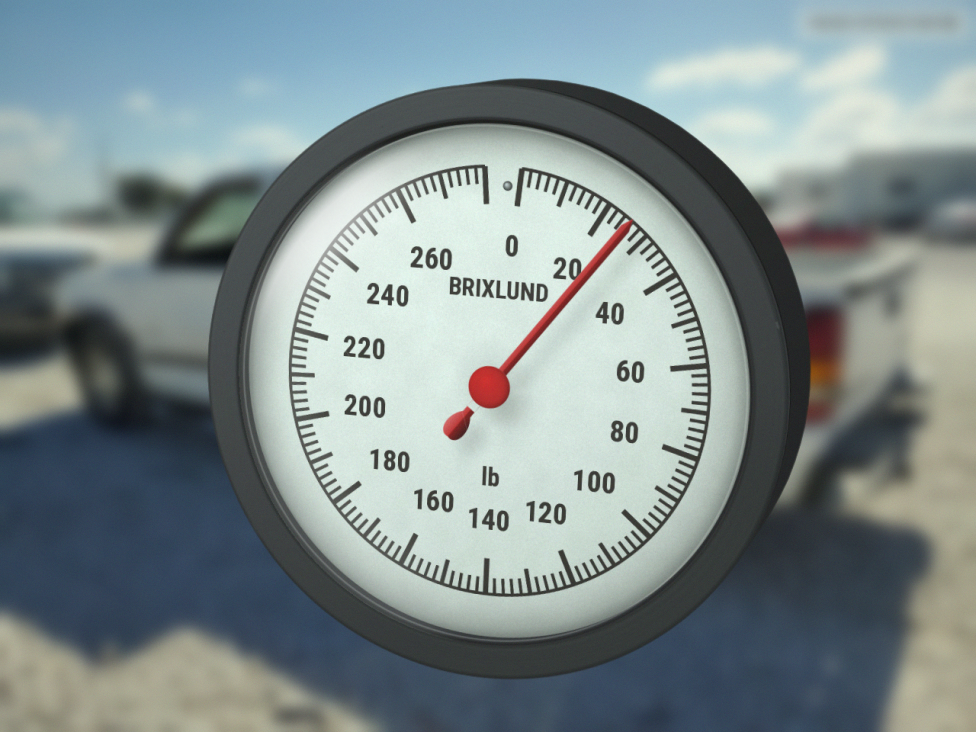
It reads 26 lb
